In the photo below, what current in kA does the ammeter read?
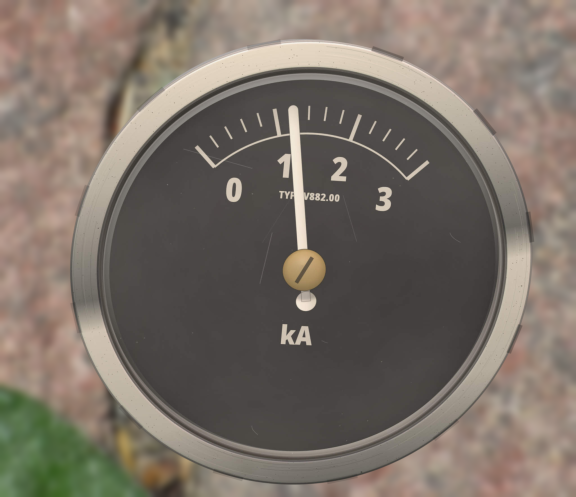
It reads 1.2 kA
